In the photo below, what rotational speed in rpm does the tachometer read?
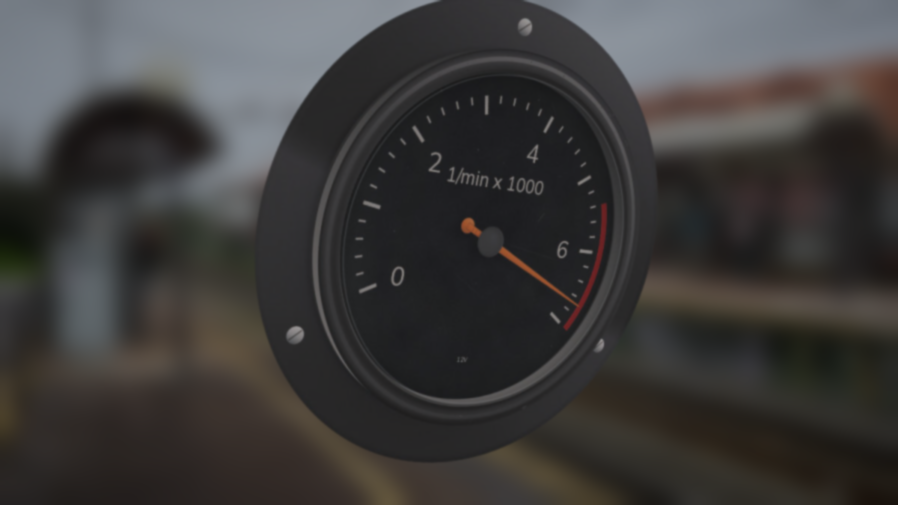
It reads 6700 rpm
